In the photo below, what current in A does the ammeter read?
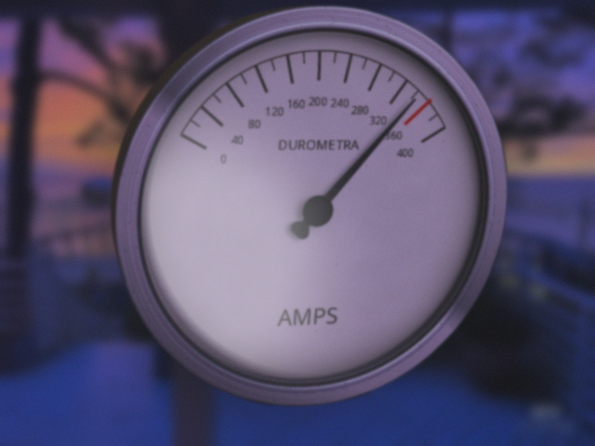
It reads 340 A
